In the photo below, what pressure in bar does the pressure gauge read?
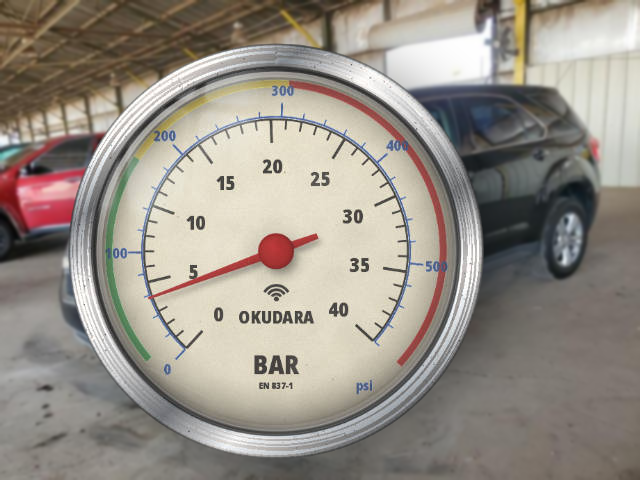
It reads 4 bar
